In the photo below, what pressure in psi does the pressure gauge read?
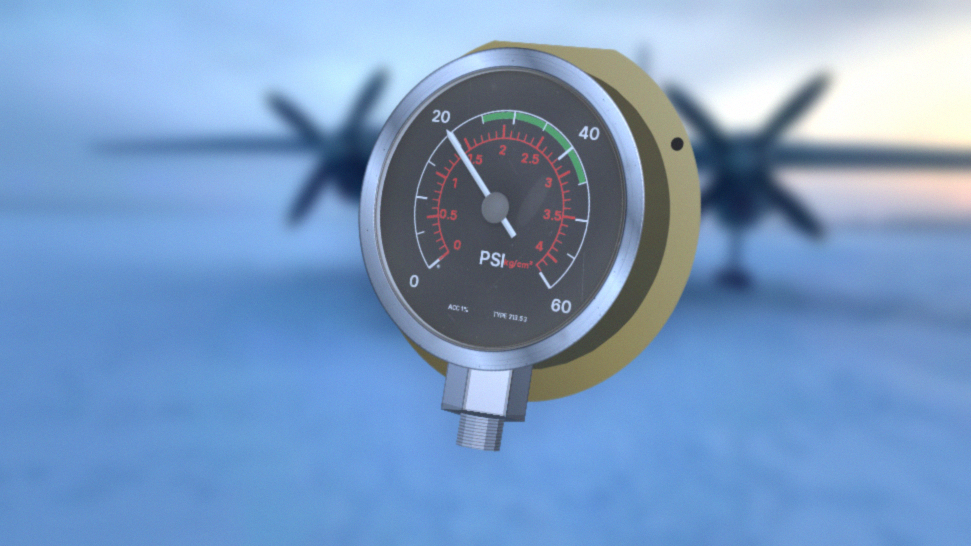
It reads 20 psi
